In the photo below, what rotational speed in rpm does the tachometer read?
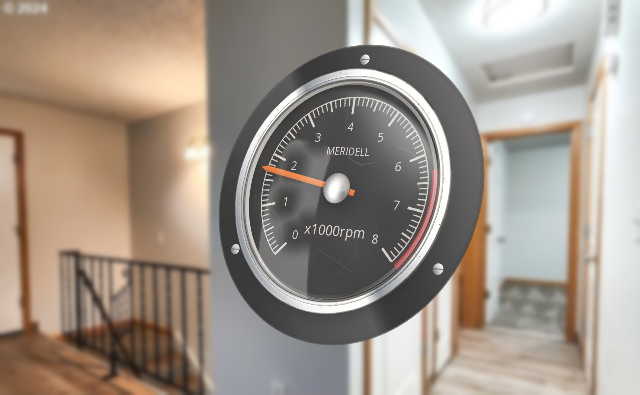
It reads 1700 rpm
